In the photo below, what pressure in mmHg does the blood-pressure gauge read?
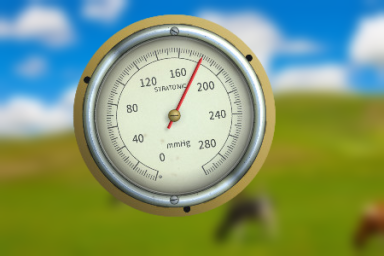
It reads 180 mmHg
